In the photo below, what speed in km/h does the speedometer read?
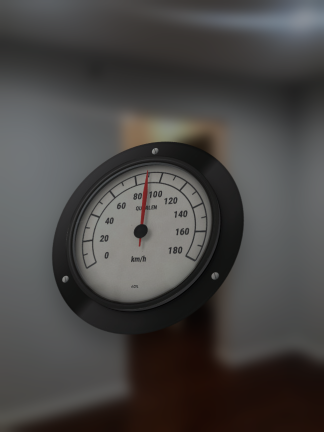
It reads 90 km/h
